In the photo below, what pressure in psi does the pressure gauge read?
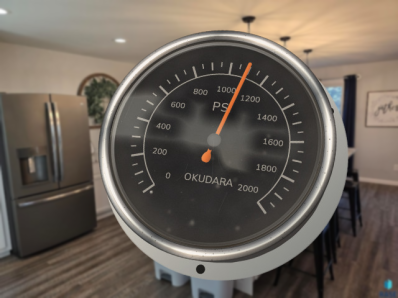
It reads 1100 psi
